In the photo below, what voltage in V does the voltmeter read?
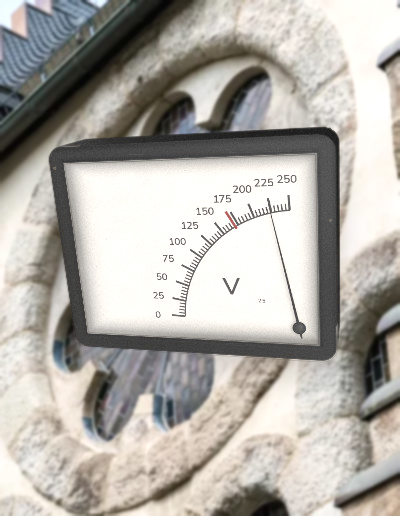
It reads 225 V
